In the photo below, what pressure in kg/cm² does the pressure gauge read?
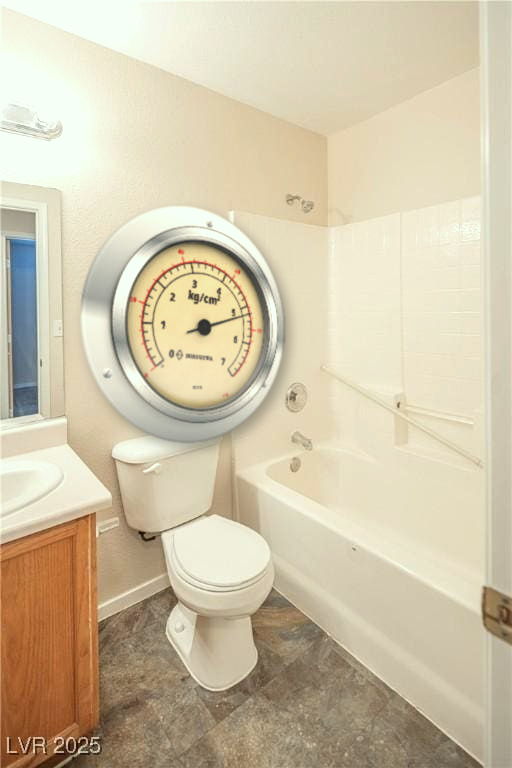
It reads 5.2 kg/cm²
